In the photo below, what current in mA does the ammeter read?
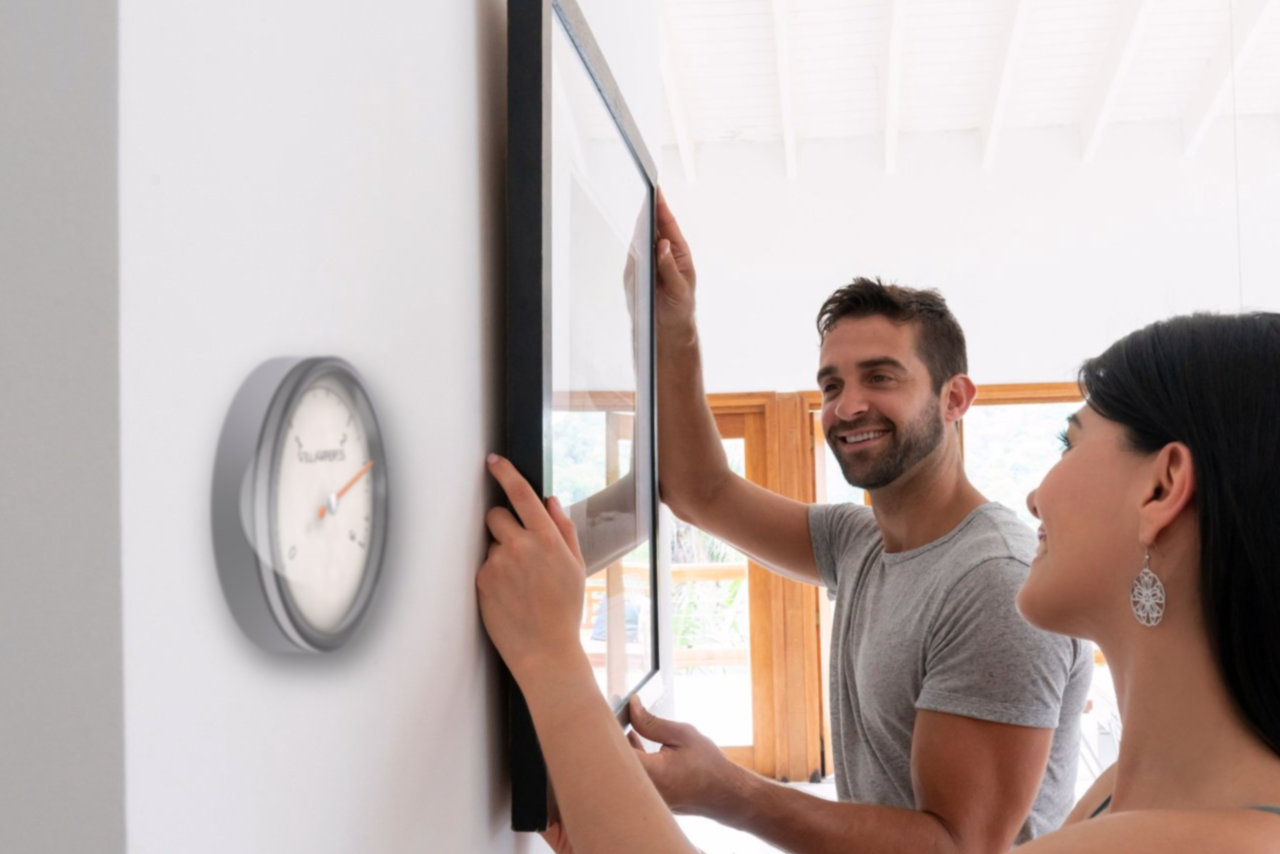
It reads 2.4 mA
